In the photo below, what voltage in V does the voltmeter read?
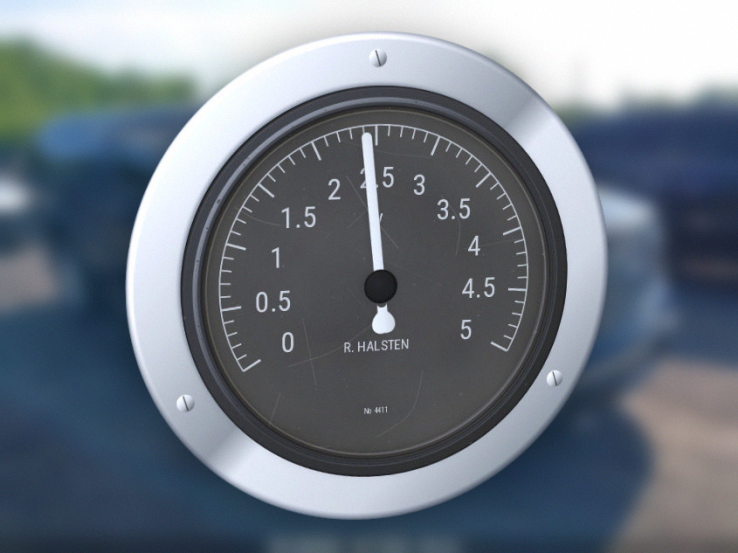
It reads 2.4 V
